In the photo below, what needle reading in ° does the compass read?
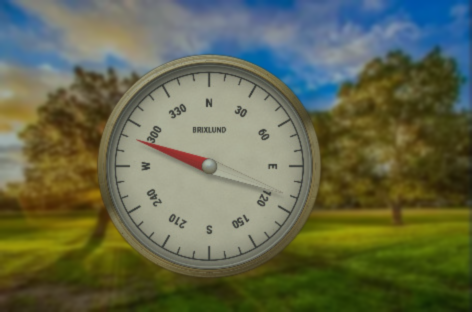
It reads 290 °
